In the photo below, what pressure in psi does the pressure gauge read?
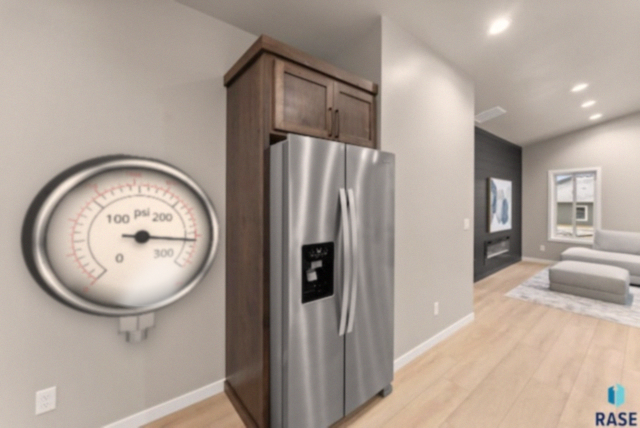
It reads 260 psi
